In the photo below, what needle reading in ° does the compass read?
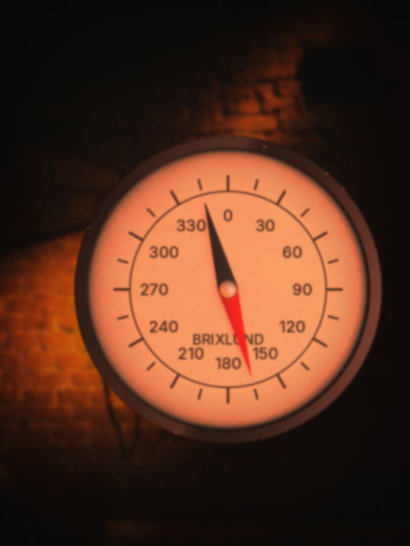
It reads 165 °
